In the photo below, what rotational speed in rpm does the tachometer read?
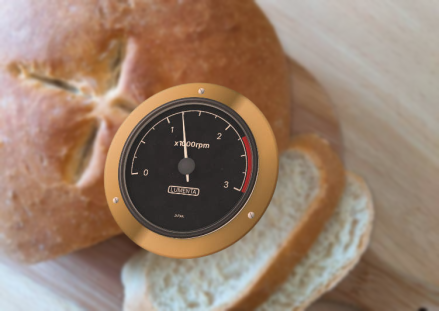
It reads 1250 rpm
